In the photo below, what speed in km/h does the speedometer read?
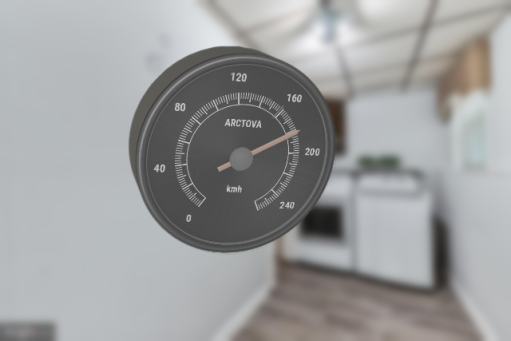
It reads 180 km/h
